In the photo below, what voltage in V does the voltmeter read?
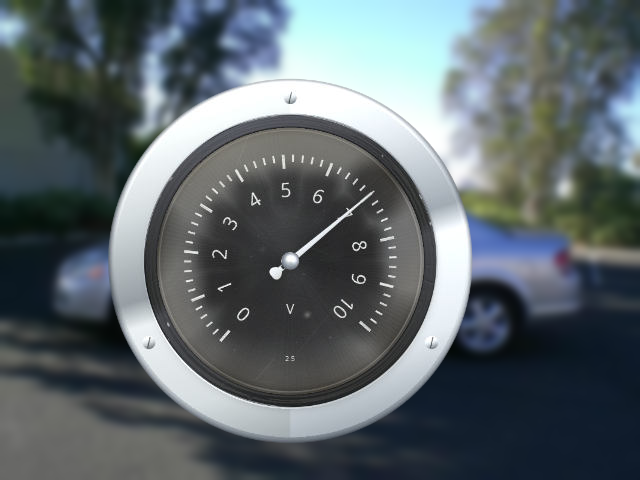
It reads 7 V
